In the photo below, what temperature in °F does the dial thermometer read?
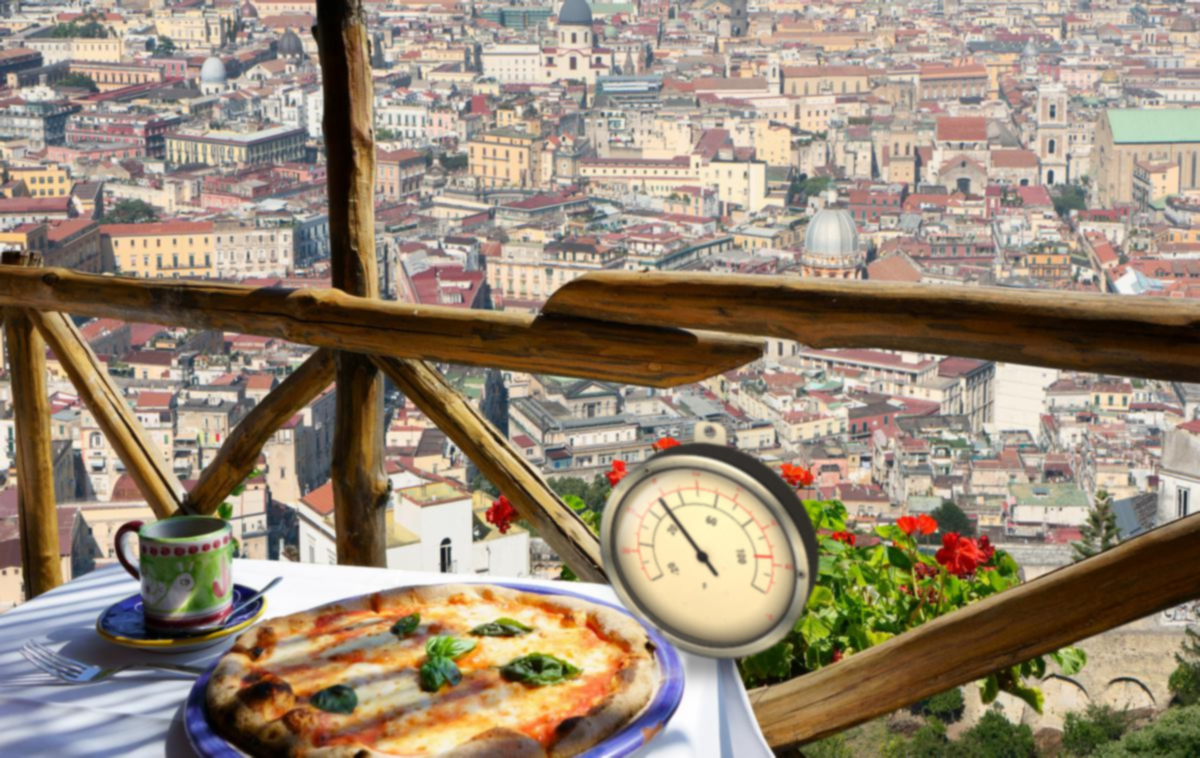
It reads 30 °F
